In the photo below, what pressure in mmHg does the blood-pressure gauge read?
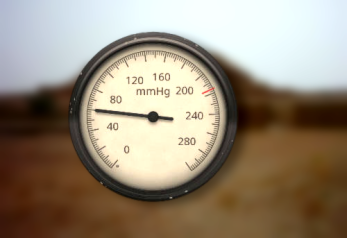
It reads 60 mmHg
